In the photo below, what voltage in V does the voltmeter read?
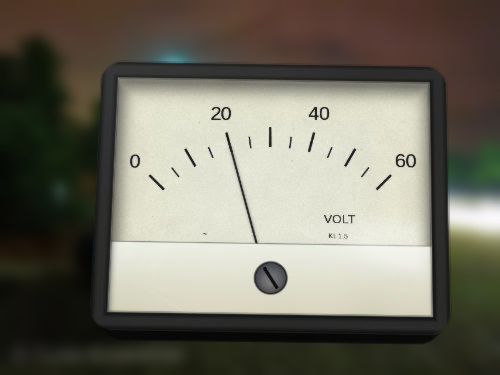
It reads 20 V
